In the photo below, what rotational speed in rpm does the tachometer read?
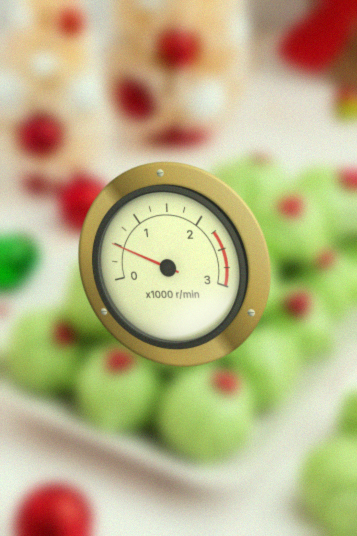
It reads 500 rpm
